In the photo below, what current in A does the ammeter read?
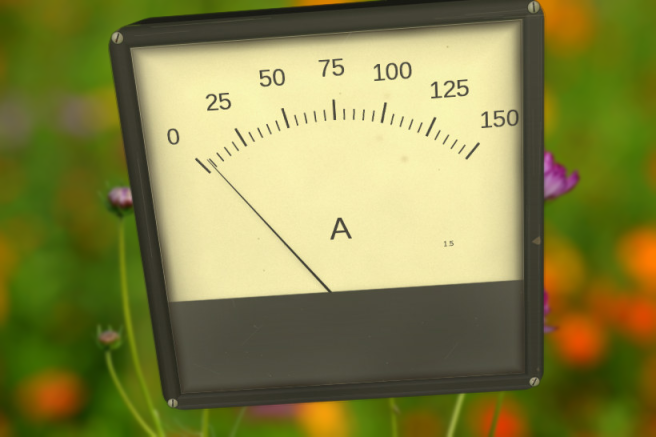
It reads 5 A
